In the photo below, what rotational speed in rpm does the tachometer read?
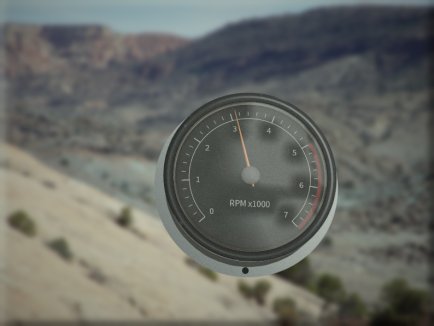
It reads 3100 rpm
